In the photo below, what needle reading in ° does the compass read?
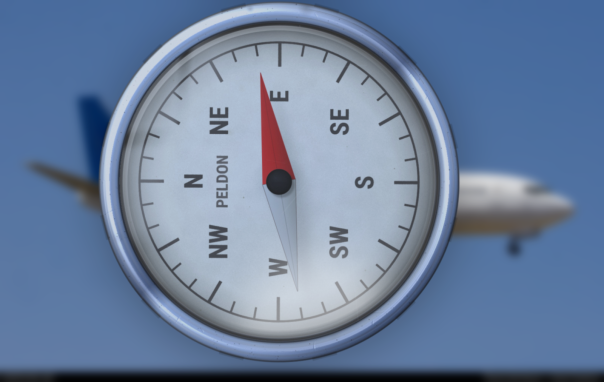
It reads 80 °
